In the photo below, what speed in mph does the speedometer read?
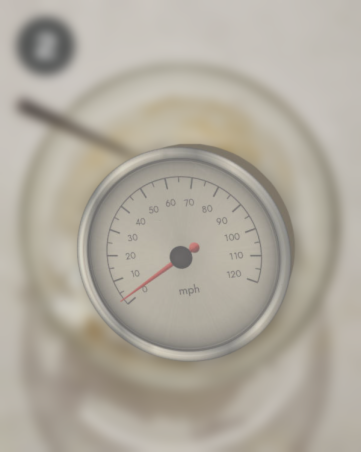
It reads 2.5 mph
